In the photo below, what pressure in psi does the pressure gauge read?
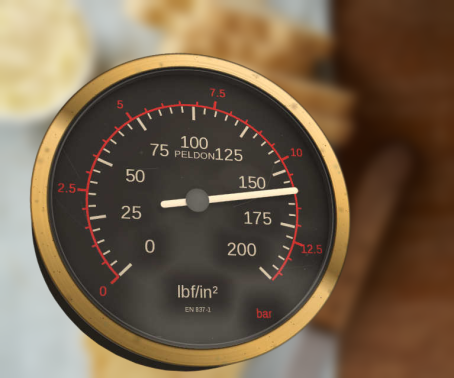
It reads 160 psi
